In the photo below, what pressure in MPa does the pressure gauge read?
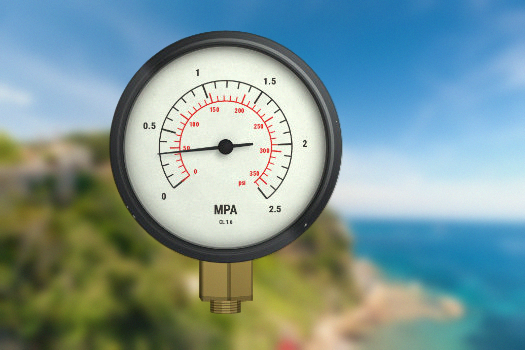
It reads 0.3 MPa
